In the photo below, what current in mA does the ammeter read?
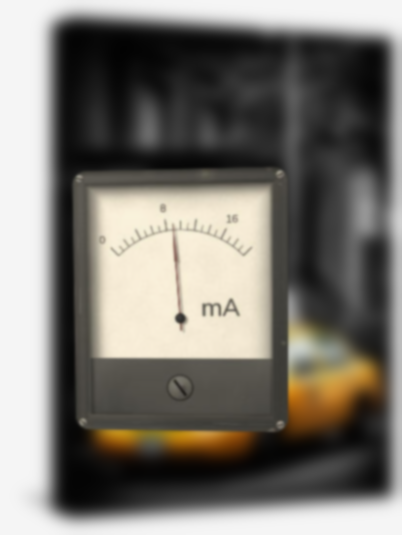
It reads 9 mA
